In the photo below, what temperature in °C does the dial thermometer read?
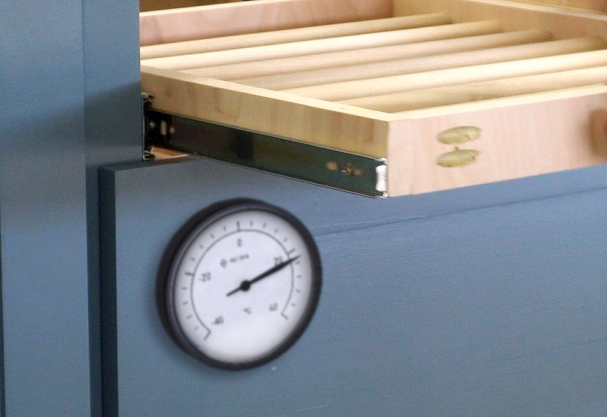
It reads 22 °C
